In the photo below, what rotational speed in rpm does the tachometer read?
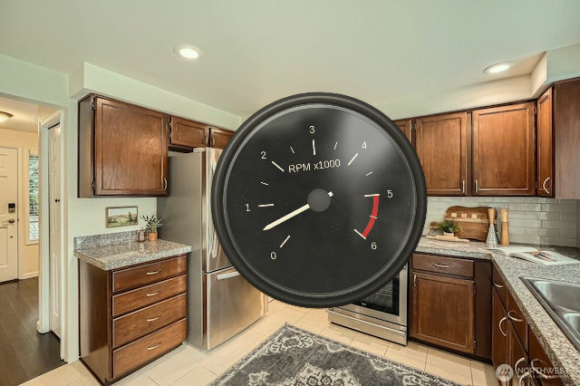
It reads 500 rpm
